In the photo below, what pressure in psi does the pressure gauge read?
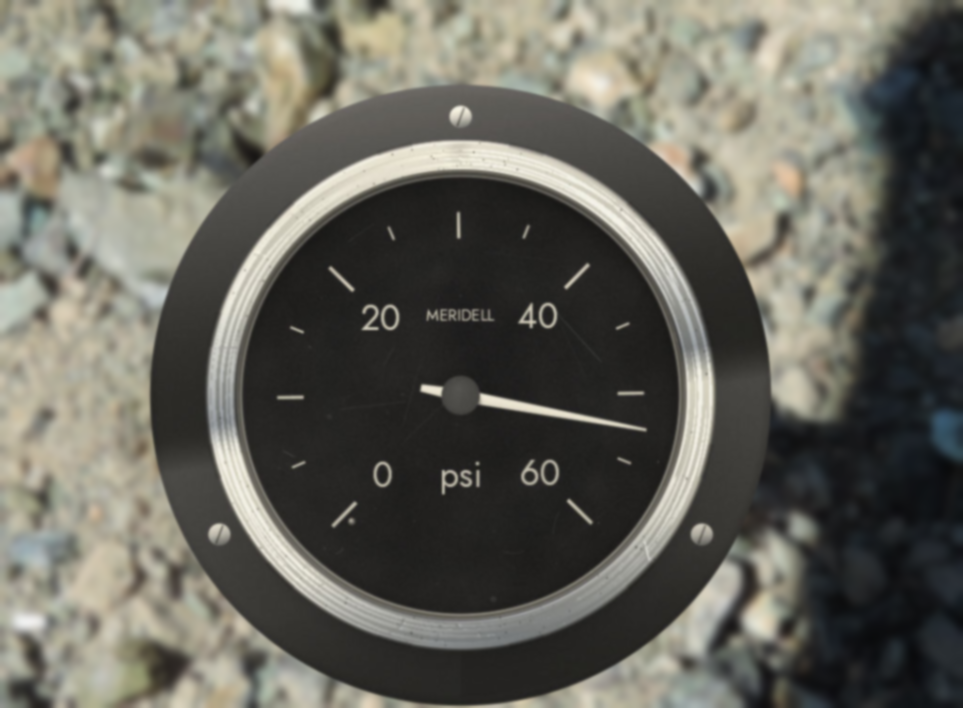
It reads 52.5 psi
